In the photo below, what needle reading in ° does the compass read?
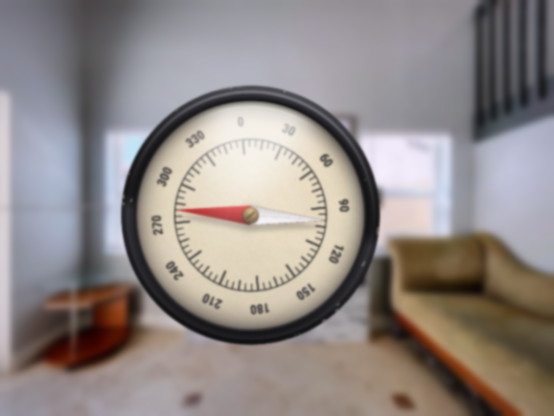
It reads 280 °
